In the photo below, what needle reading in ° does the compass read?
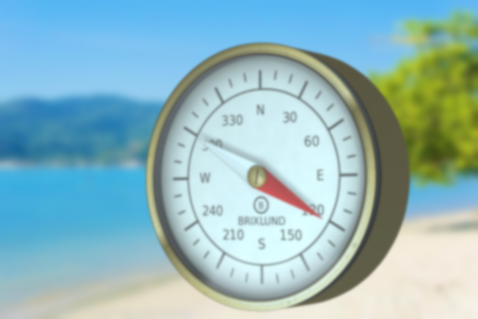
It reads 120 °
